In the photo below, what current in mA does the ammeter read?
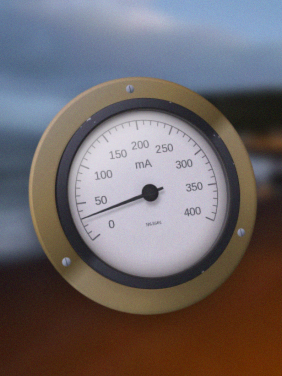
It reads 30 mA
